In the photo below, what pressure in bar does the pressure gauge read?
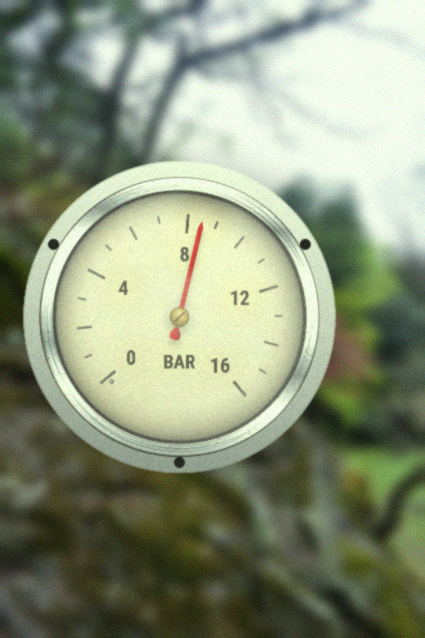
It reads 8.5 bar
